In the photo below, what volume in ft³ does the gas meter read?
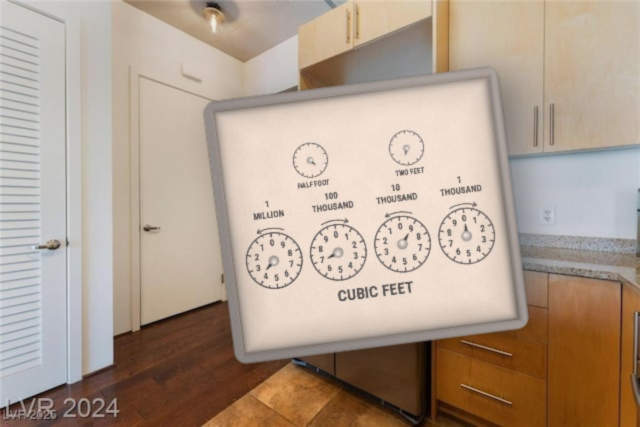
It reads 369000 ft³
